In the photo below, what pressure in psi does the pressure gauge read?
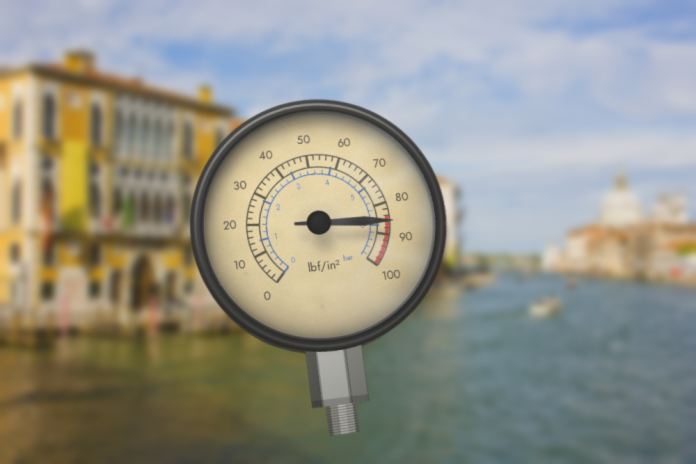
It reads 86 psi
